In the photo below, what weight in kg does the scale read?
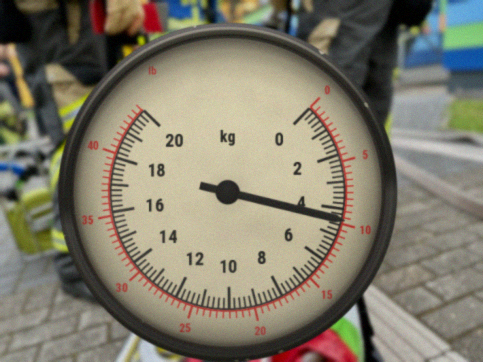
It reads 4.4 kg
